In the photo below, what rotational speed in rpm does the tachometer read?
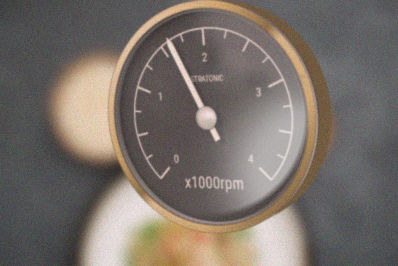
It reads 1625 rpm
